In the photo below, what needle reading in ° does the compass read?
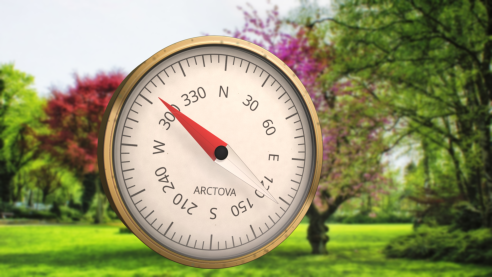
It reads 305 °
